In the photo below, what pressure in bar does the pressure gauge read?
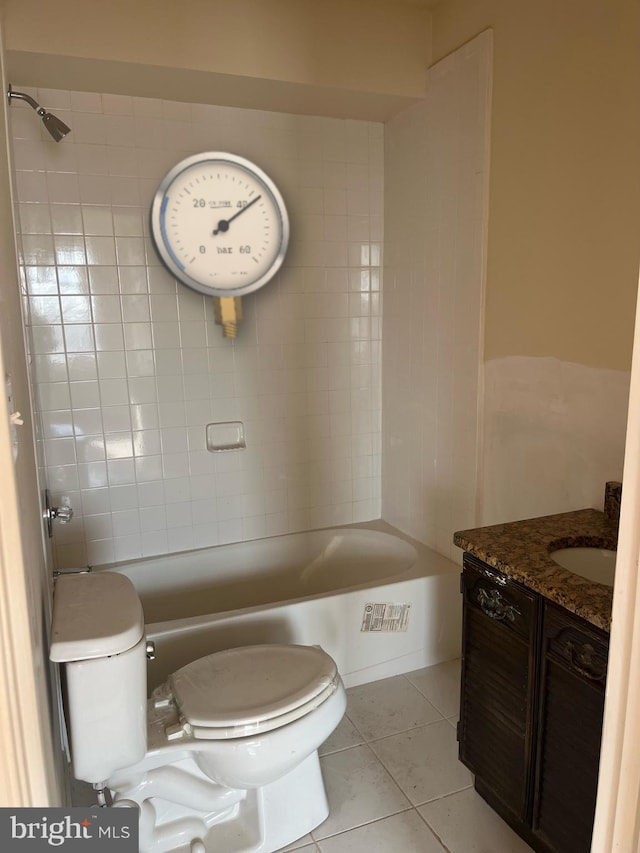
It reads 42 bar
